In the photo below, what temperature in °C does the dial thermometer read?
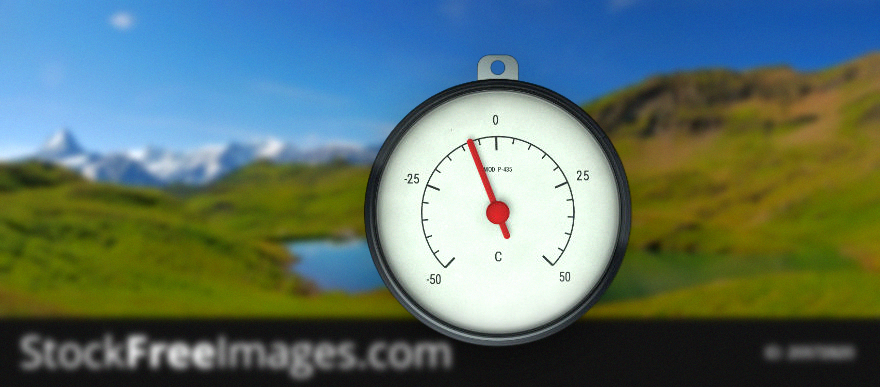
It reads -7.5 °C
